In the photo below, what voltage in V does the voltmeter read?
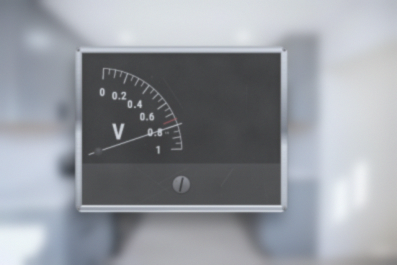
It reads 0.8 V
